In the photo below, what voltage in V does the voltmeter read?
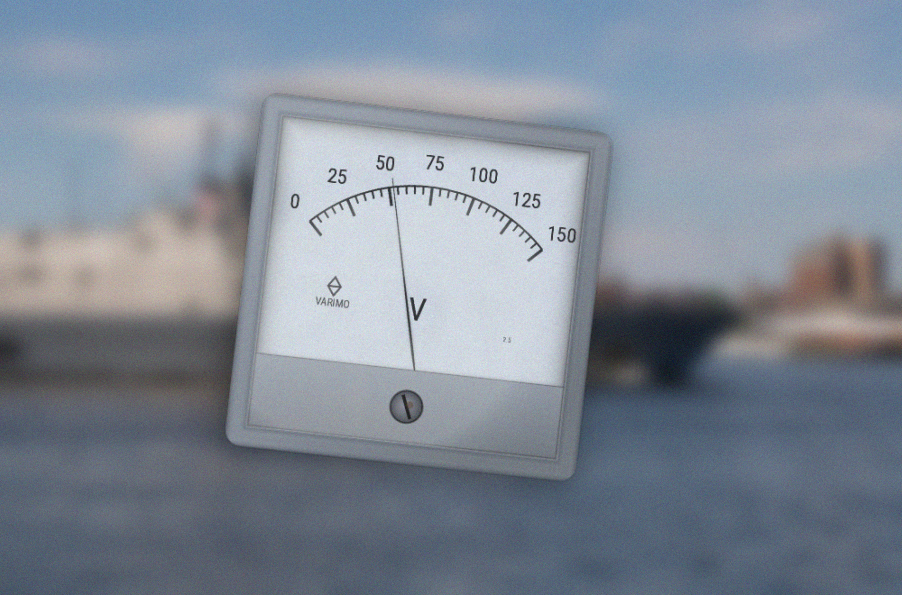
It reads 52.5 V
